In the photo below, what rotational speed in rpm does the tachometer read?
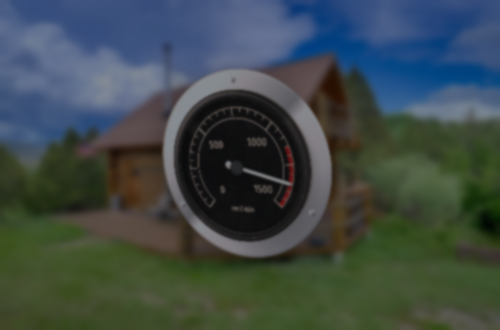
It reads 1350 rpm
